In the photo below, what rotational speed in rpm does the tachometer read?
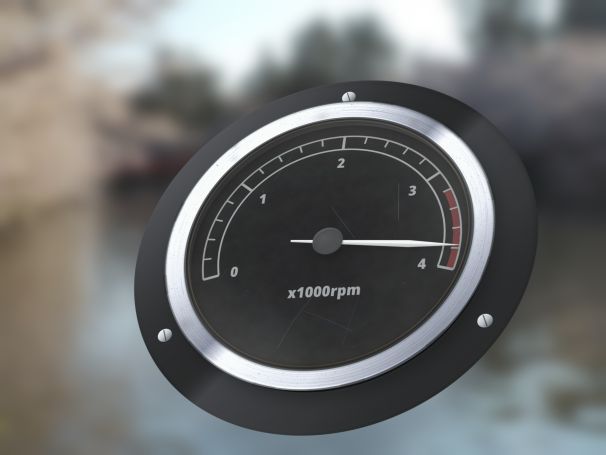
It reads 3800 rpm
